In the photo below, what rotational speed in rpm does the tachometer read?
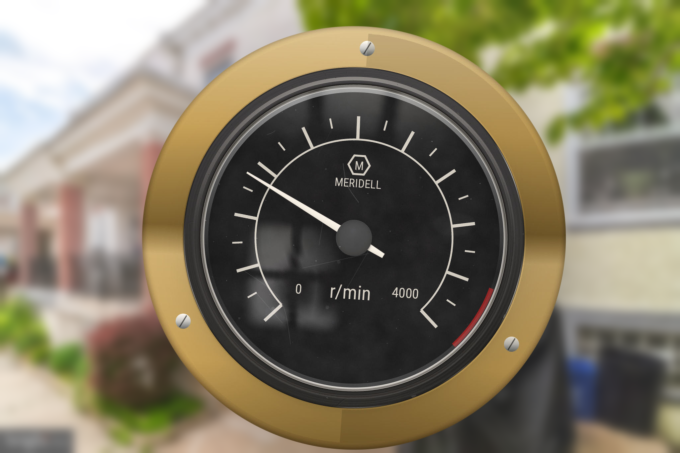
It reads 1100 rpm
